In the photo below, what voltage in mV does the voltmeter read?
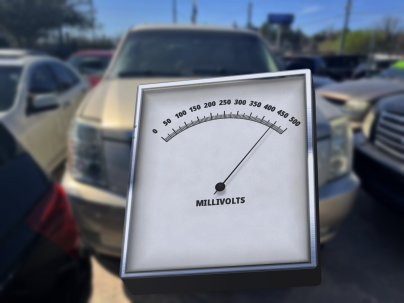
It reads 450 mV
